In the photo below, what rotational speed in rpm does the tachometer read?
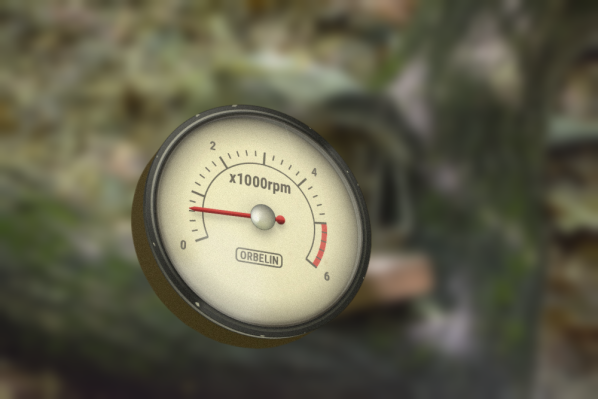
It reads 600 rpm
